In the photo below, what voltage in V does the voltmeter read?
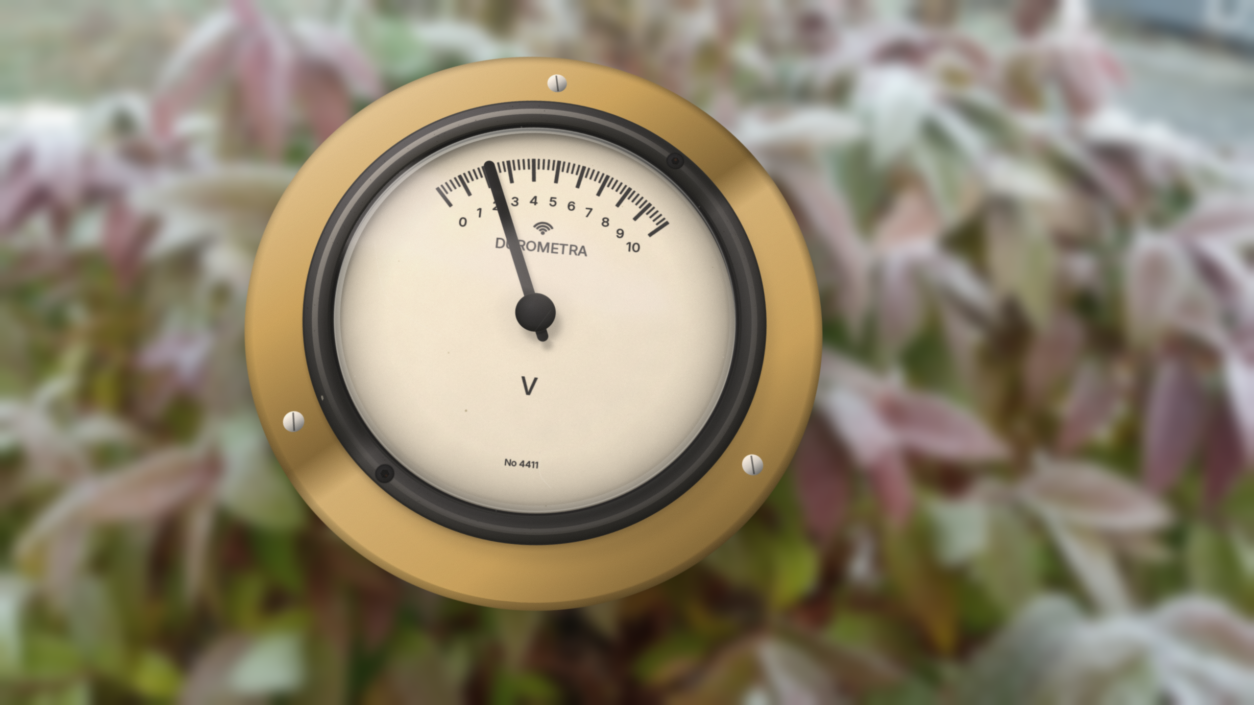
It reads 2.2 V
